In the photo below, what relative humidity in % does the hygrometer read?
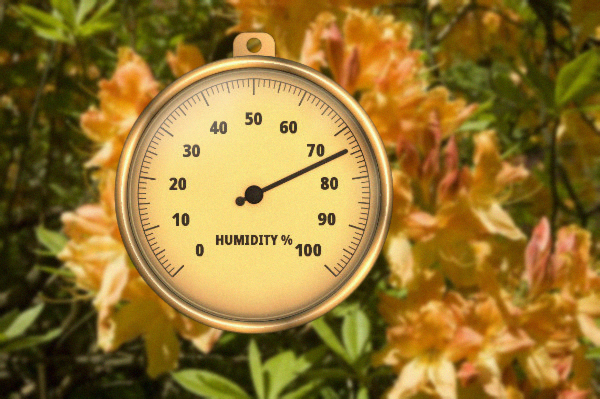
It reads 74 %
